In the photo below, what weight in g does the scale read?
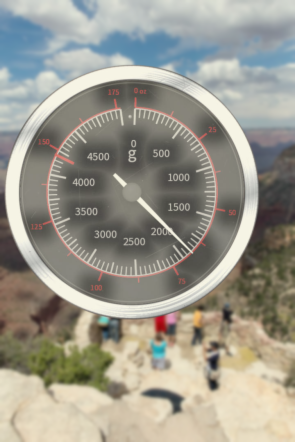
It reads 1900 g
